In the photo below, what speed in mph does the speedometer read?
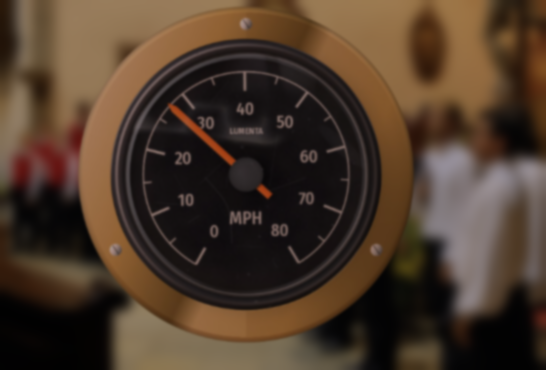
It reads 27.5 mph
